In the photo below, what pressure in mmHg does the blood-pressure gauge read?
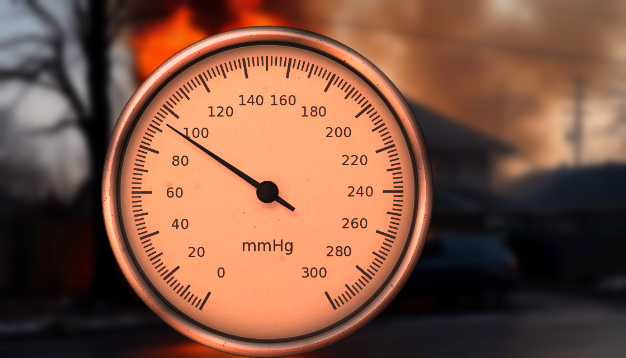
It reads 94 mmHg
